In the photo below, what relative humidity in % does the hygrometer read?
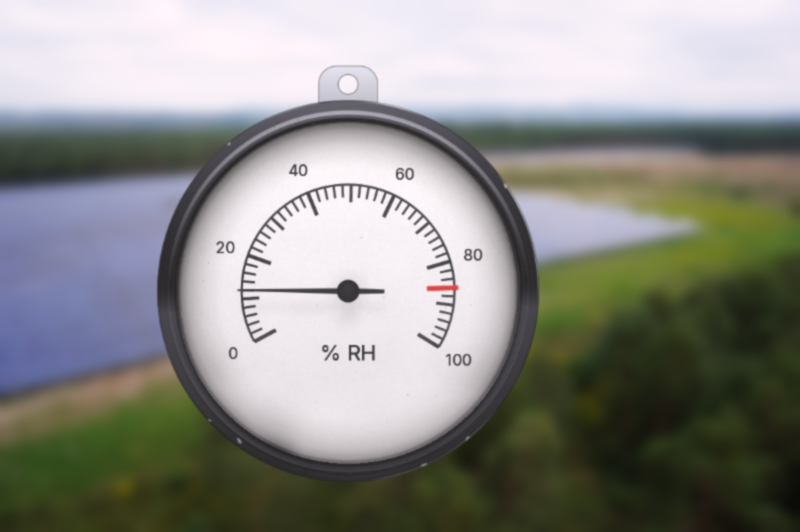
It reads 12 %
